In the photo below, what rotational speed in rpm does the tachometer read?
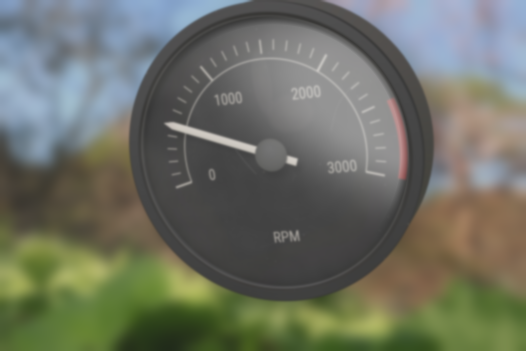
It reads 500 rpm
